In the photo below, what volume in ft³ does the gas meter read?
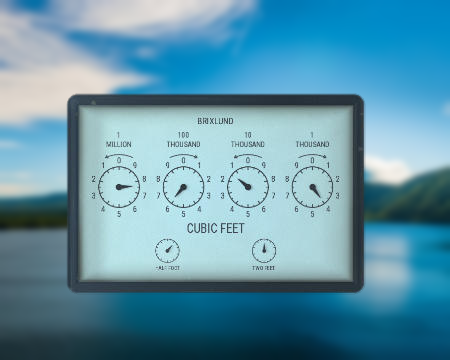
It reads 761400 ft³
